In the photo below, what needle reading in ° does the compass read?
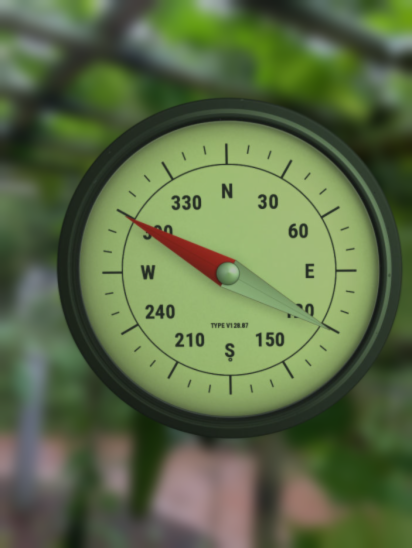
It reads 300 °
